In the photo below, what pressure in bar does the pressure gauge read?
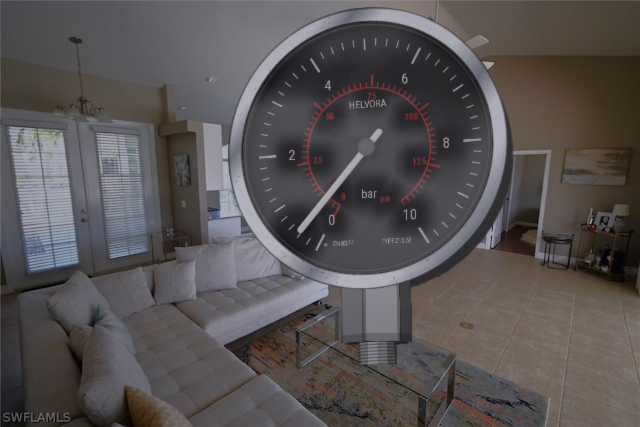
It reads 0.4 bar
